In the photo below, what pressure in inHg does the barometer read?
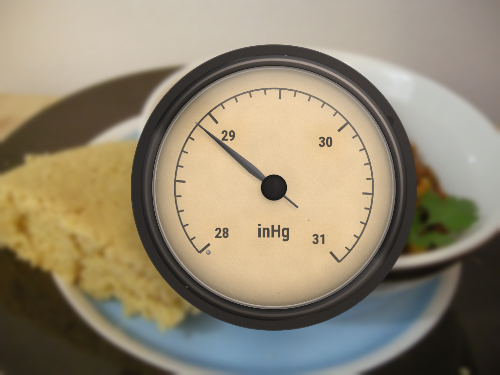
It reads 28.9 inHg
